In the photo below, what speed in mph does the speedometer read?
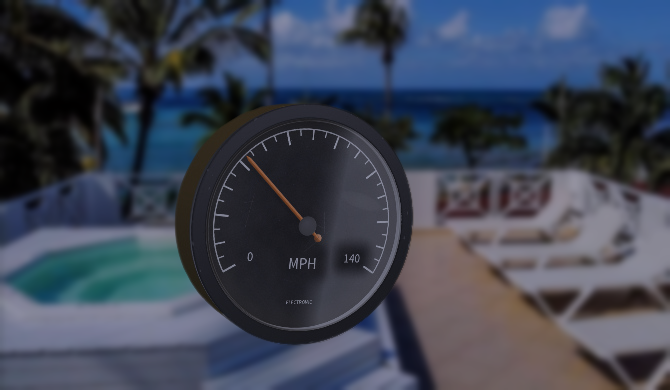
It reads 42.5 mph
